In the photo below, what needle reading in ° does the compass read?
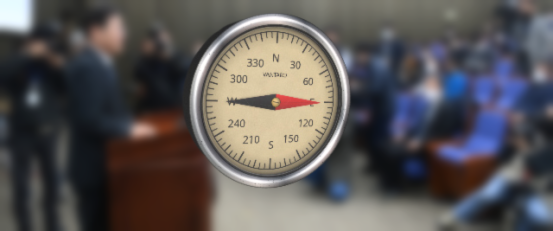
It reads 90 °
